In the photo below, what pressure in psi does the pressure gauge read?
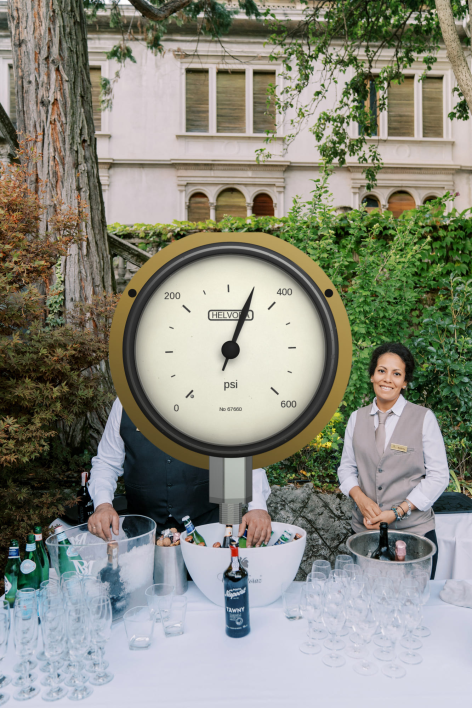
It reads 350 psi
